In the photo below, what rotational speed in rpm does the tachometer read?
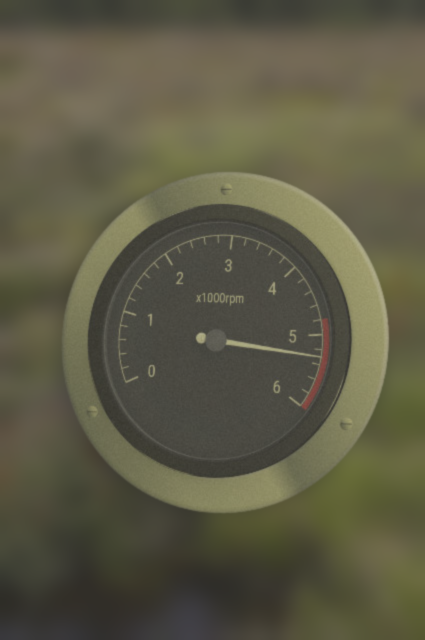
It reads 5300 rpm
